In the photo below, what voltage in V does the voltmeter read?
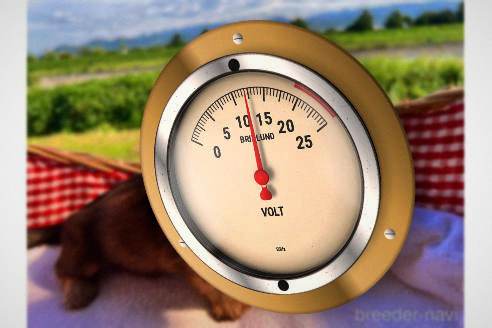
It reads 12.5 V
